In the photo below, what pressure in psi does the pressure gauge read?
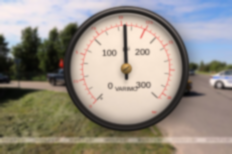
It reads 150 psi
